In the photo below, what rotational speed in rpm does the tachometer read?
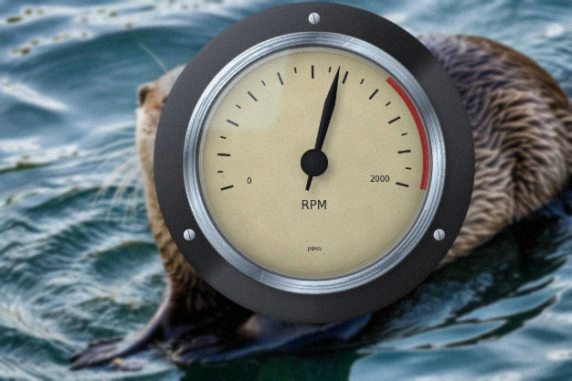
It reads 1150 rpm
